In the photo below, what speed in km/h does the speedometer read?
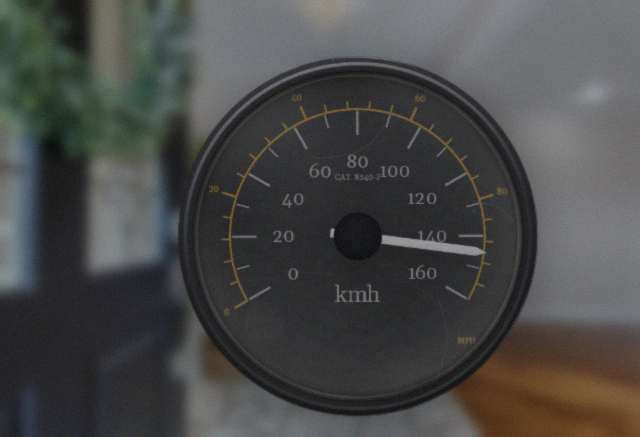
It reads 145 km/h
